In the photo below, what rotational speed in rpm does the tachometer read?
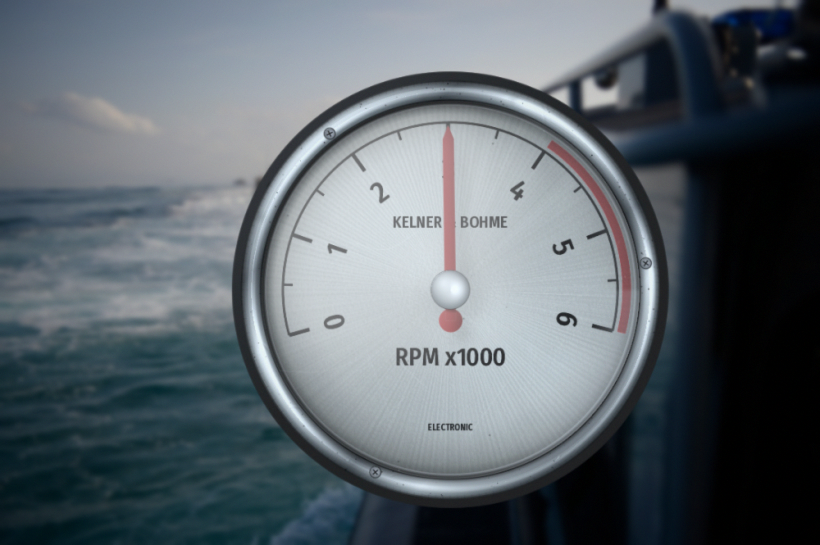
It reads 3000 rpm
